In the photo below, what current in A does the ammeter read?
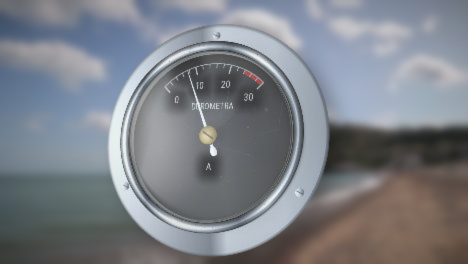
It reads 8 A
